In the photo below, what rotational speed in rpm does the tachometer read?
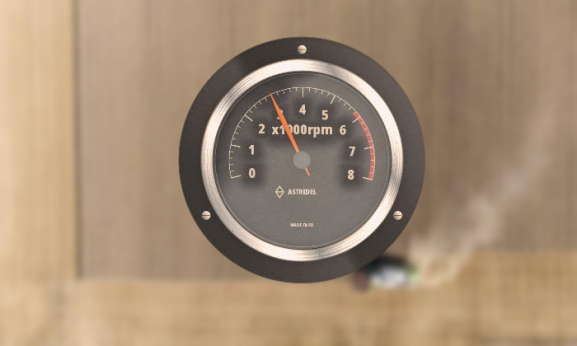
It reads 3000 rpm
